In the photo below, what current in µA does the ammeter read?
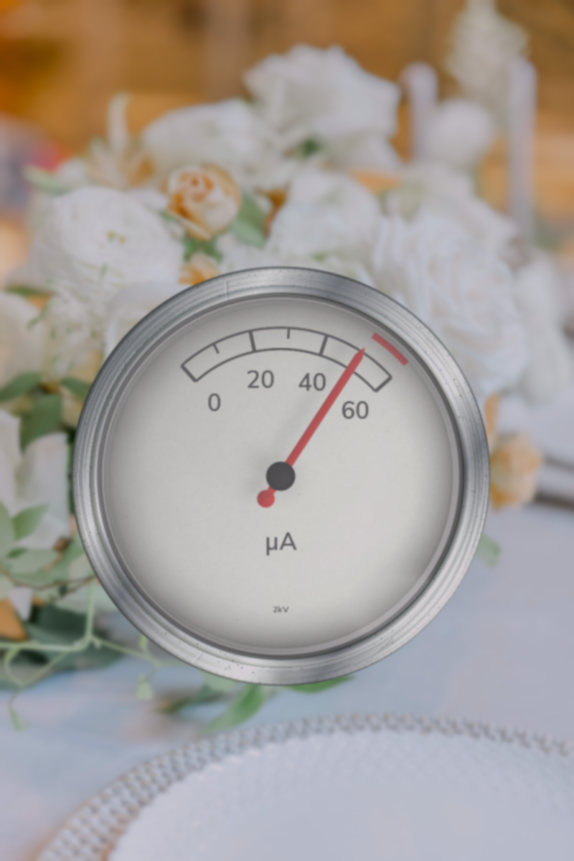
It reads 50 µA
